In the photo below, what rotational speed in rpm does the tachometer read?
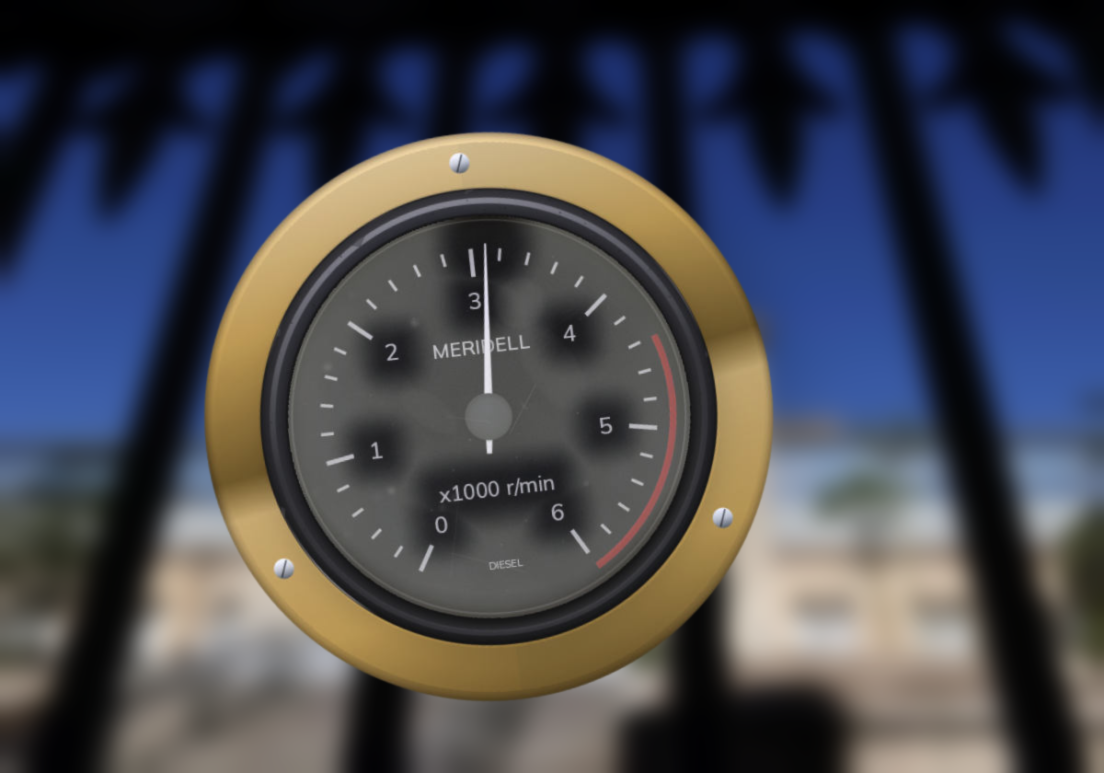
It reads 3100 rpm
